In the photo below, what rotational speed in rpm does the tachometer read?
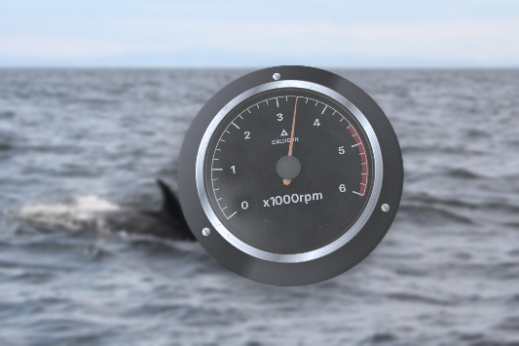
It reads 3400 rpm
